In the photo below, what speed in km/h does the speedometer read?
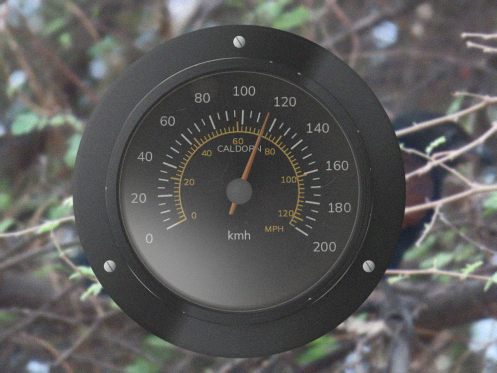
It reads 115 km/h
